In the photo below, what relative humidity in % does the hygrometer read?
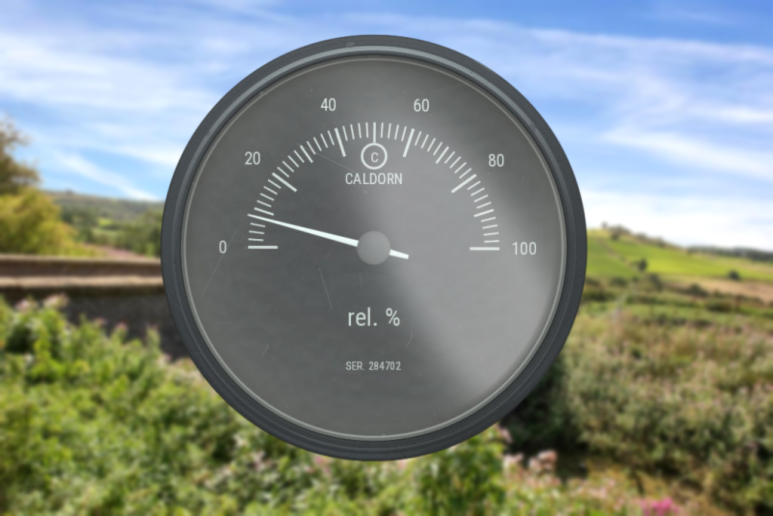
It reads 8 %
